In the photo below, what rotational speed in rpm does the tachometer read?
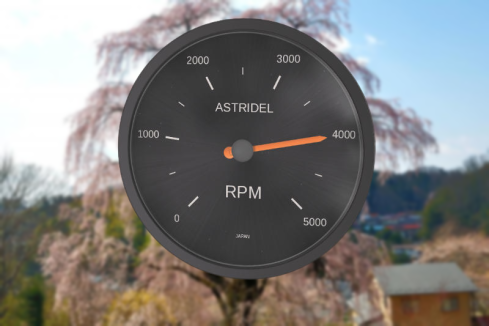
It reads 4000 rpm
